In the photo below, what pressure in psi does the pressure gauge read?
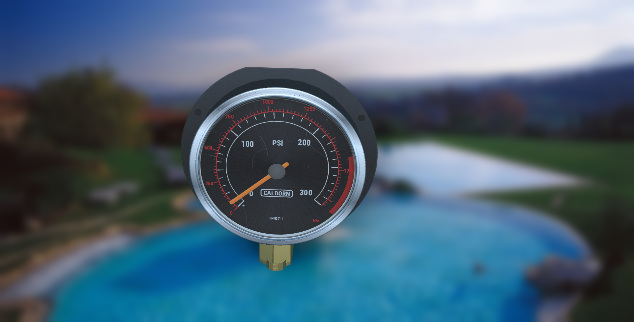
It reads 10 psi
